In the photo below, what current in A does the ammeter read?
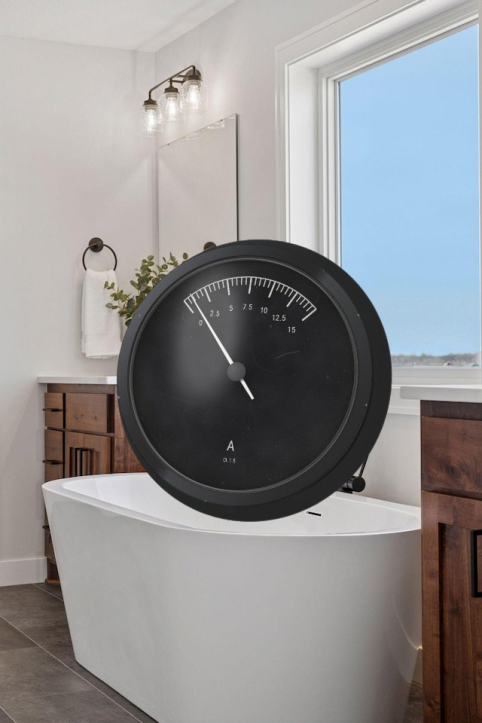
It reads 1 A
